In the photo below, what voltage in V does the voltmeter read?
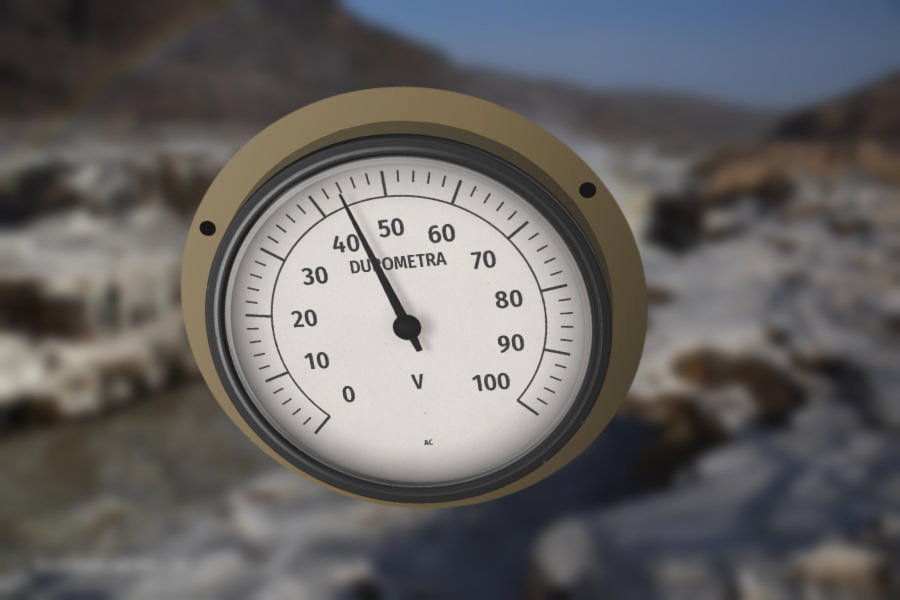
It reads 44 V
